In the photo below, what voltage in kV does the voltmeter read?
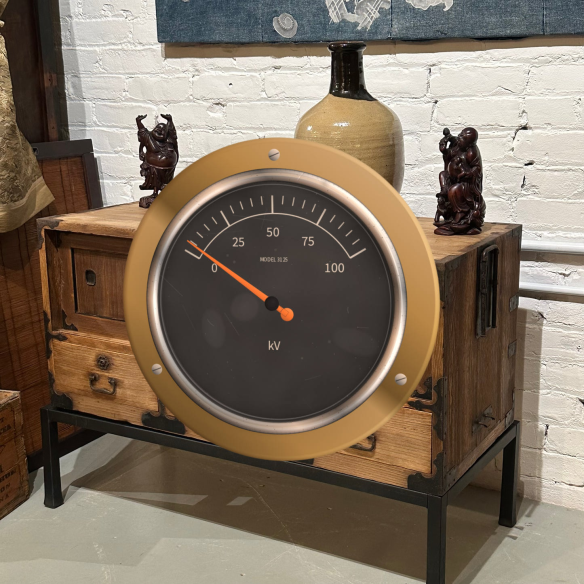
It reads 5 kV
